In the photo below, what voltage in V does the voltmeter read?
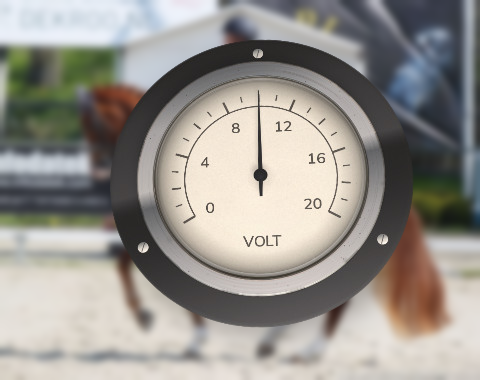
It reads 10 V
